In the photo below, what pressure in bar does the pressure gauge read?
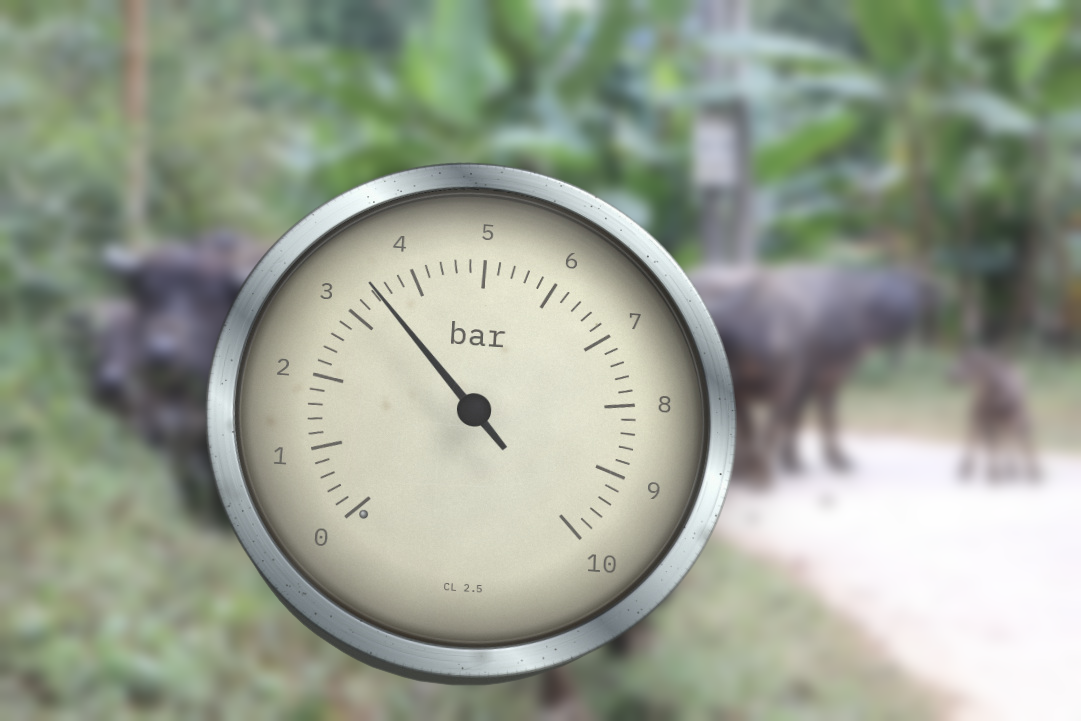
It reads 3.4 bar
